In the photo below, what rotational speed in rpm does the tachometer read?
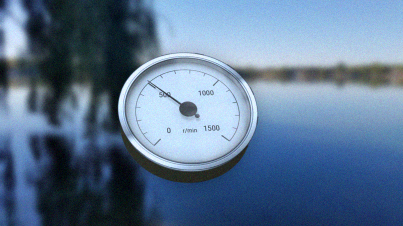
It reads 500 rpm
